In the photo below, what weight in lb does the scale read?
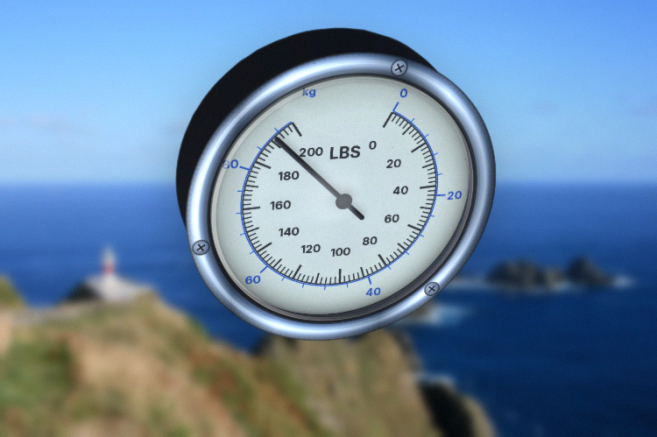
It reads 192 lb
